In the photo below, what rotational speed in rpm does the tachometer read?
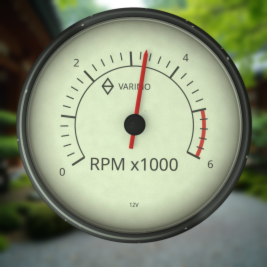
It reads 3300 rpm
